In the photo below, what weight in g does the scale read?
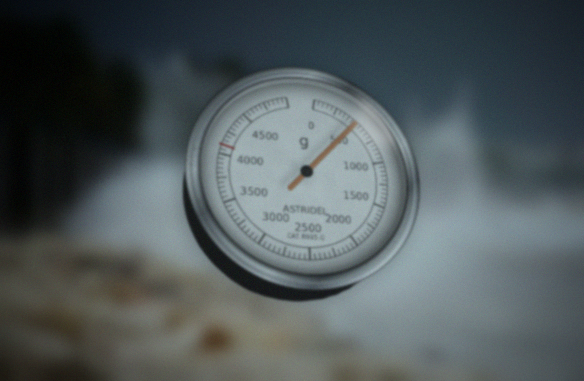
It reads 500 g
